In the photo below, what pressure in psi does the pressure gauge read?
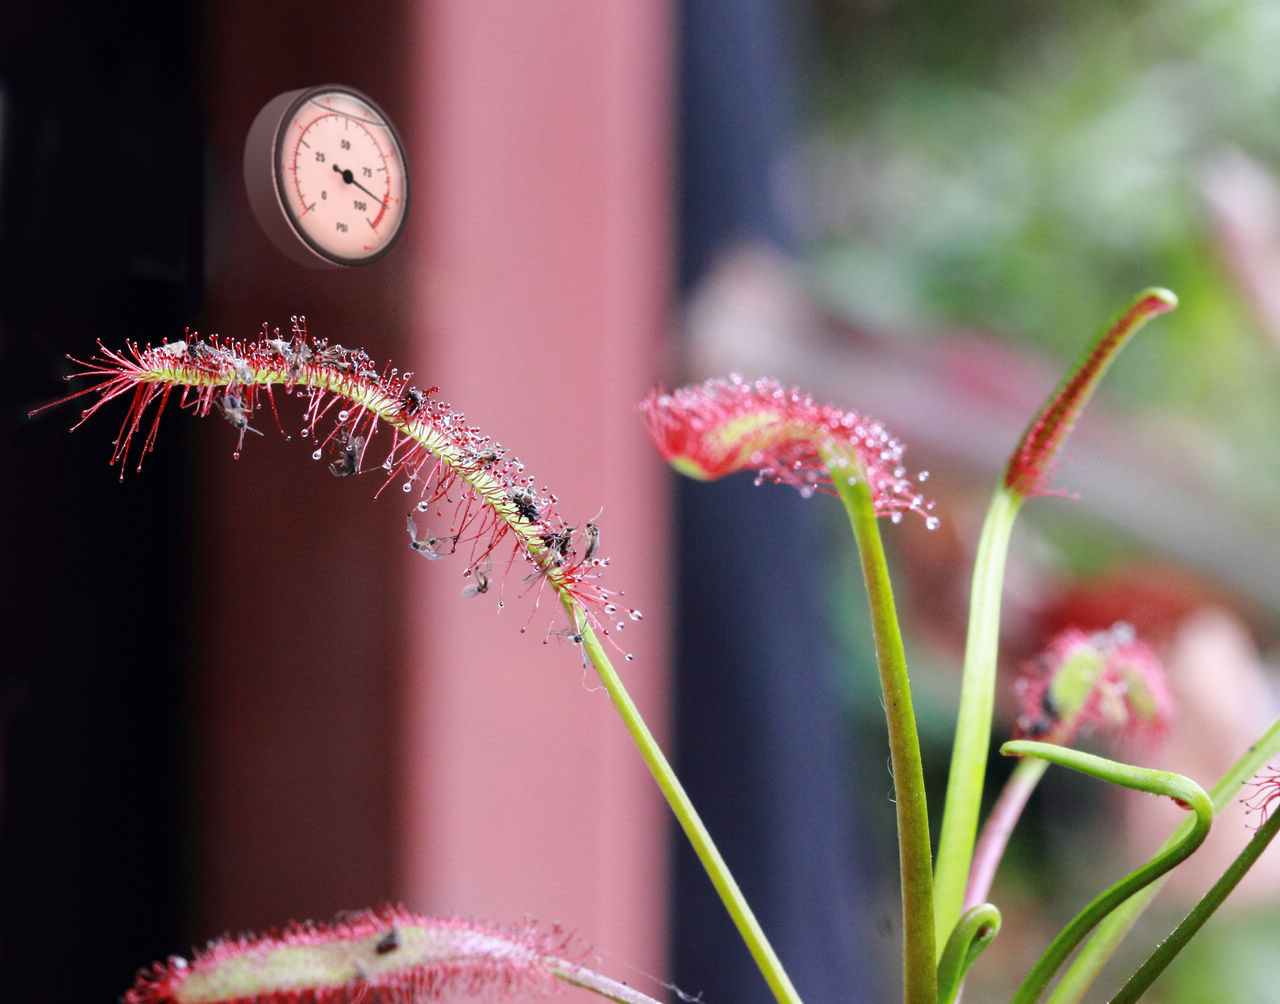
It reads 90 psi
